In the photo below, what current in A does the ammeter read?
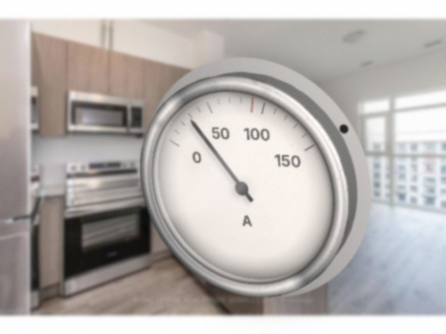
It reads 30 A
